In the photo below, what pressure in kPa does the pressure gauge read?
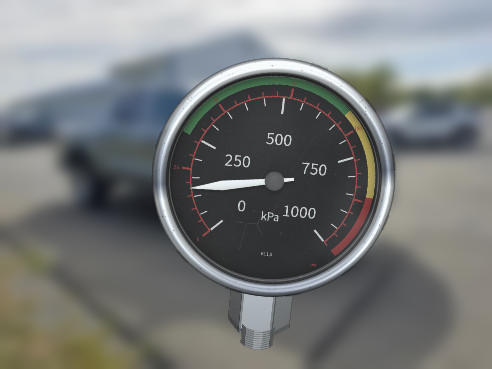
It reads 125 kPa
